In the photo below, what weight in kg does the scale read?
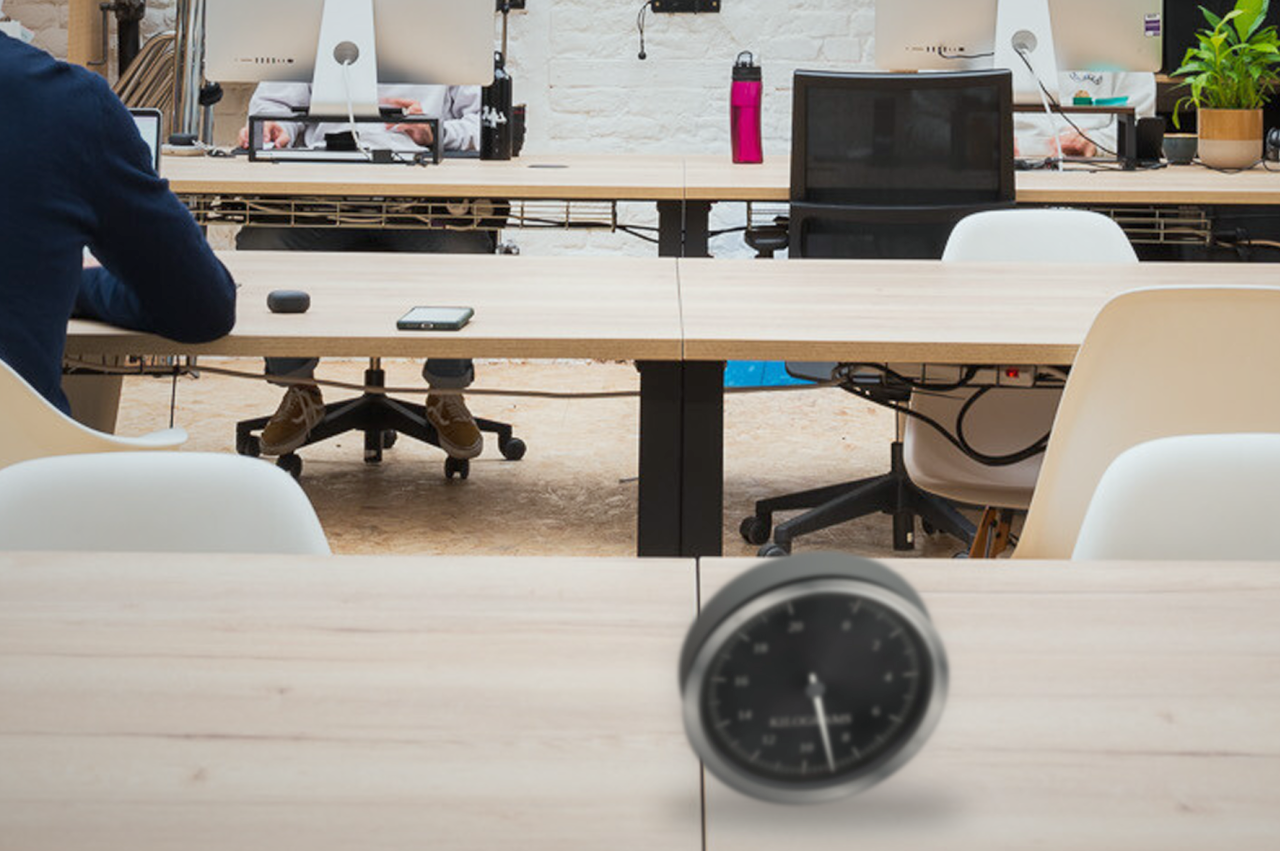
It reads 9 kg
